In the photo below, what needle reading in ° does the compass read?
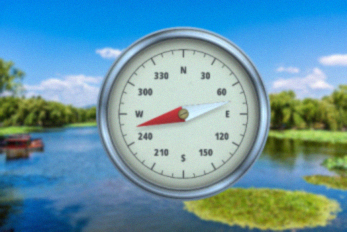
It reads 255 °
